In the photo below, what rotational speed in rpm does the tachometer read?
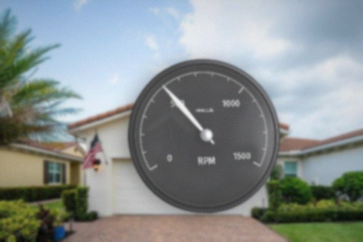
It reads 500 rpm
